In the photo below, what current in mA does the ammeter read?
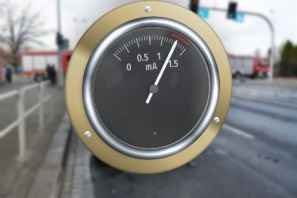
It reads 1.25 mA
